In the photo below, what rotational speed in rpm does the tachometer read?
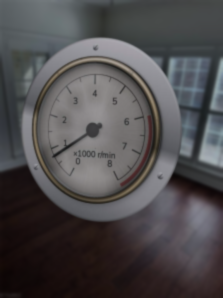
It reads 750 rpm
